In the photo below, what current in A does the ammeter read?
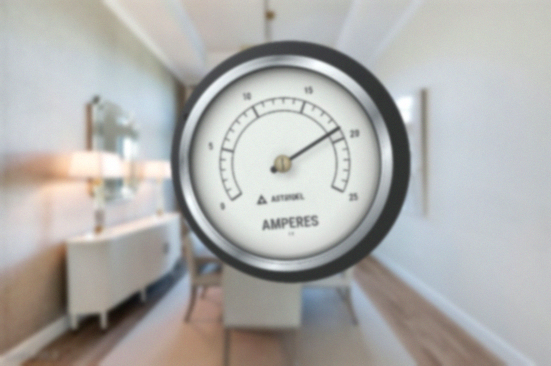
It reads 19 A
